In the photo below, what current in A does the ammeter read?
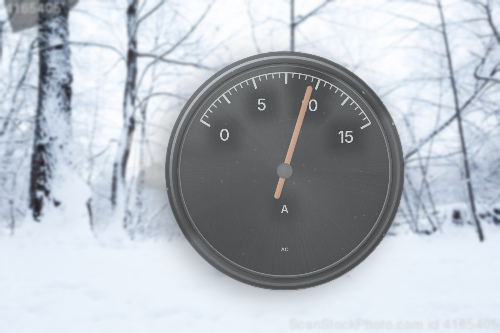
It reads 9.5 A
